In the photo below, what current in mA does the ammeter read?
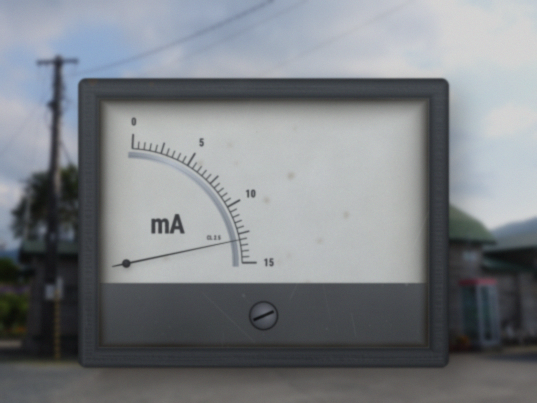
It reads 13 mA
